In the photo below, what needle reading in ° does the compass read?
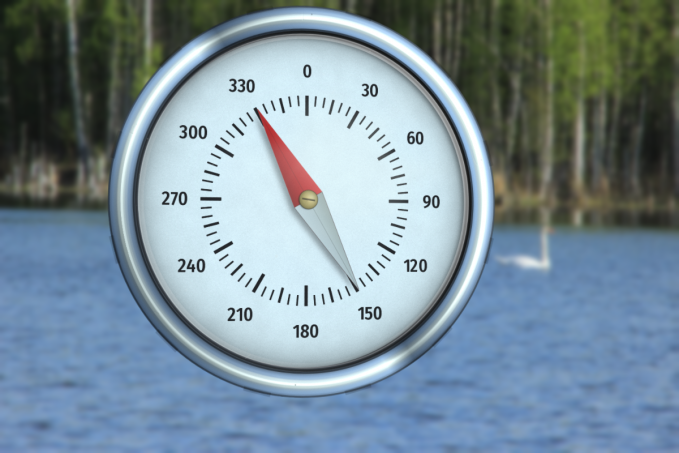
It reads 330 °
